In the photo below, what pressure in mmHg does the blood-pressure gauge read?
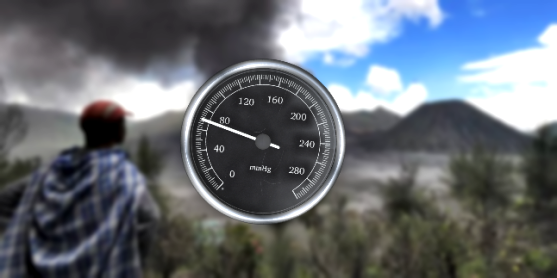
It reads 70 mmHg
